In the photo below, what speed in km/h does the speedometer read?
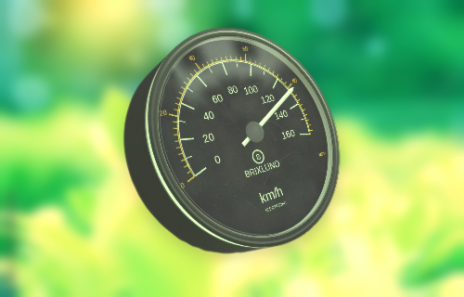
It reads 130 km/h
